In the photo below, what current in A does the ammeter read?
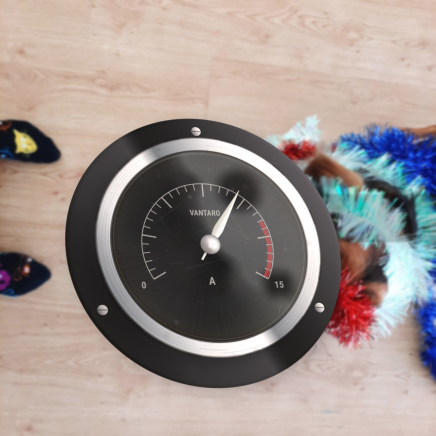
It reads 9.5 A
